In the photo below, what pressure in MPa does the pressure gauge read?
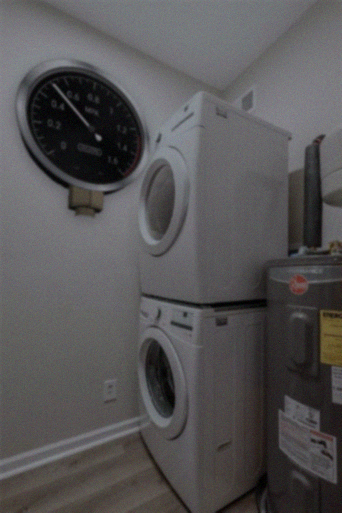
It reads 0.5 MPa
